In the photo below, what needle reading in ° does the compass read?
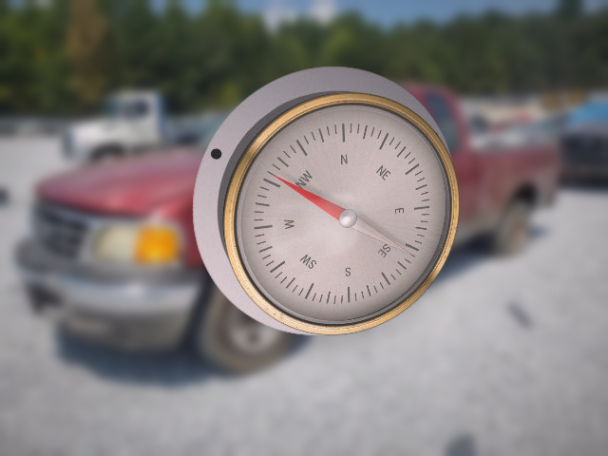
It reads 305 °
